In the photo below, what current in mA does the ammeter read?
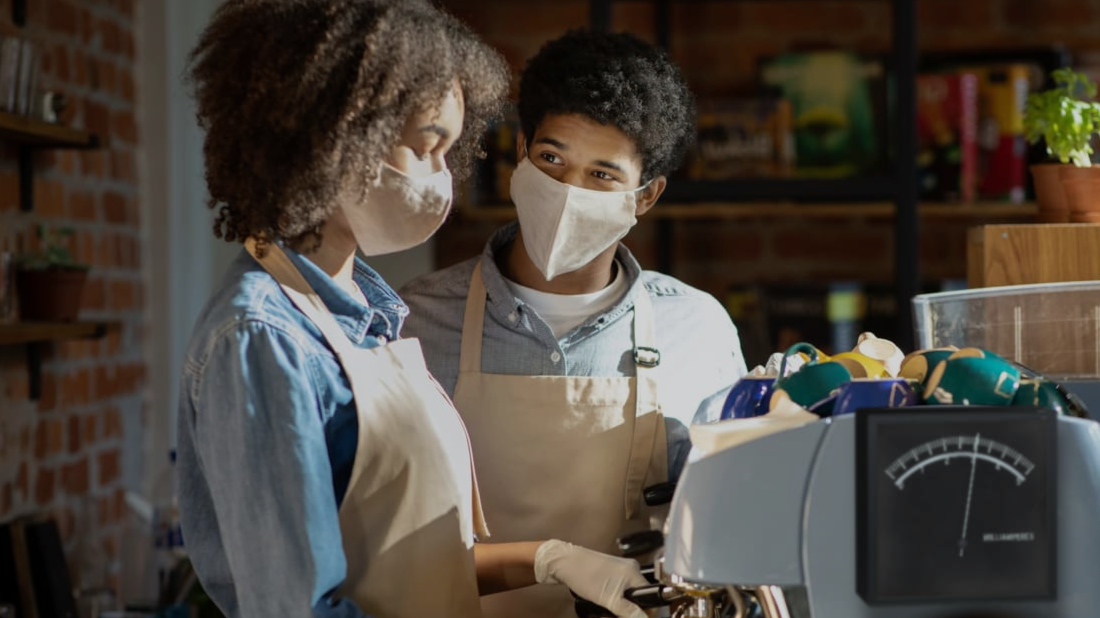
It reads 3 mA
